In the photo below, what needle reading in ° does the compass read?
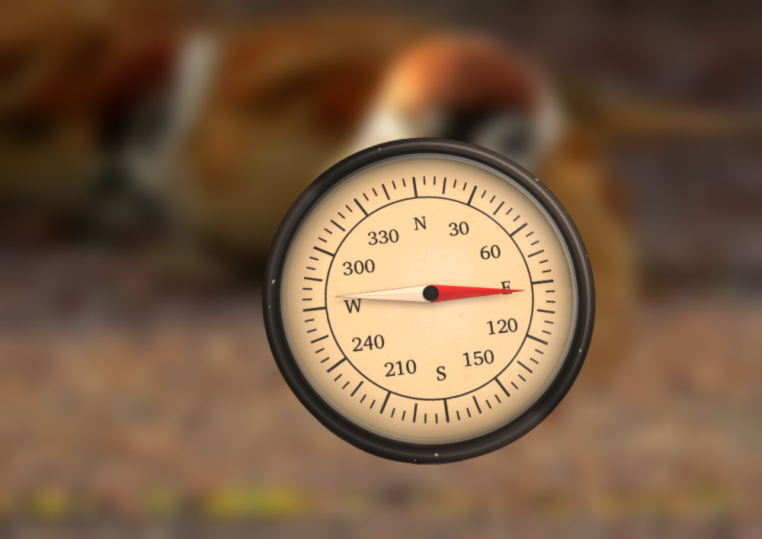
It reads 95 °
